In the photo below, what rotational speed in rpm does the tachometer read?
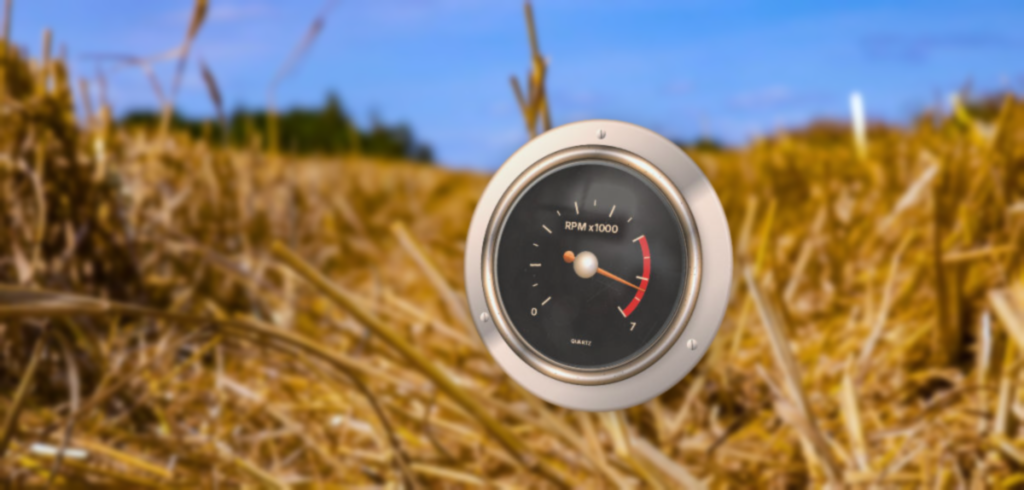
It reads 6250 rpm
